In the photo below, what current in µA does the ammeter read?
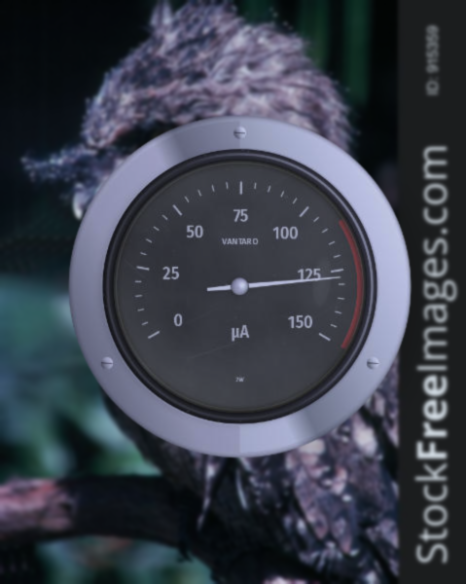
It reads 127.5 µA
